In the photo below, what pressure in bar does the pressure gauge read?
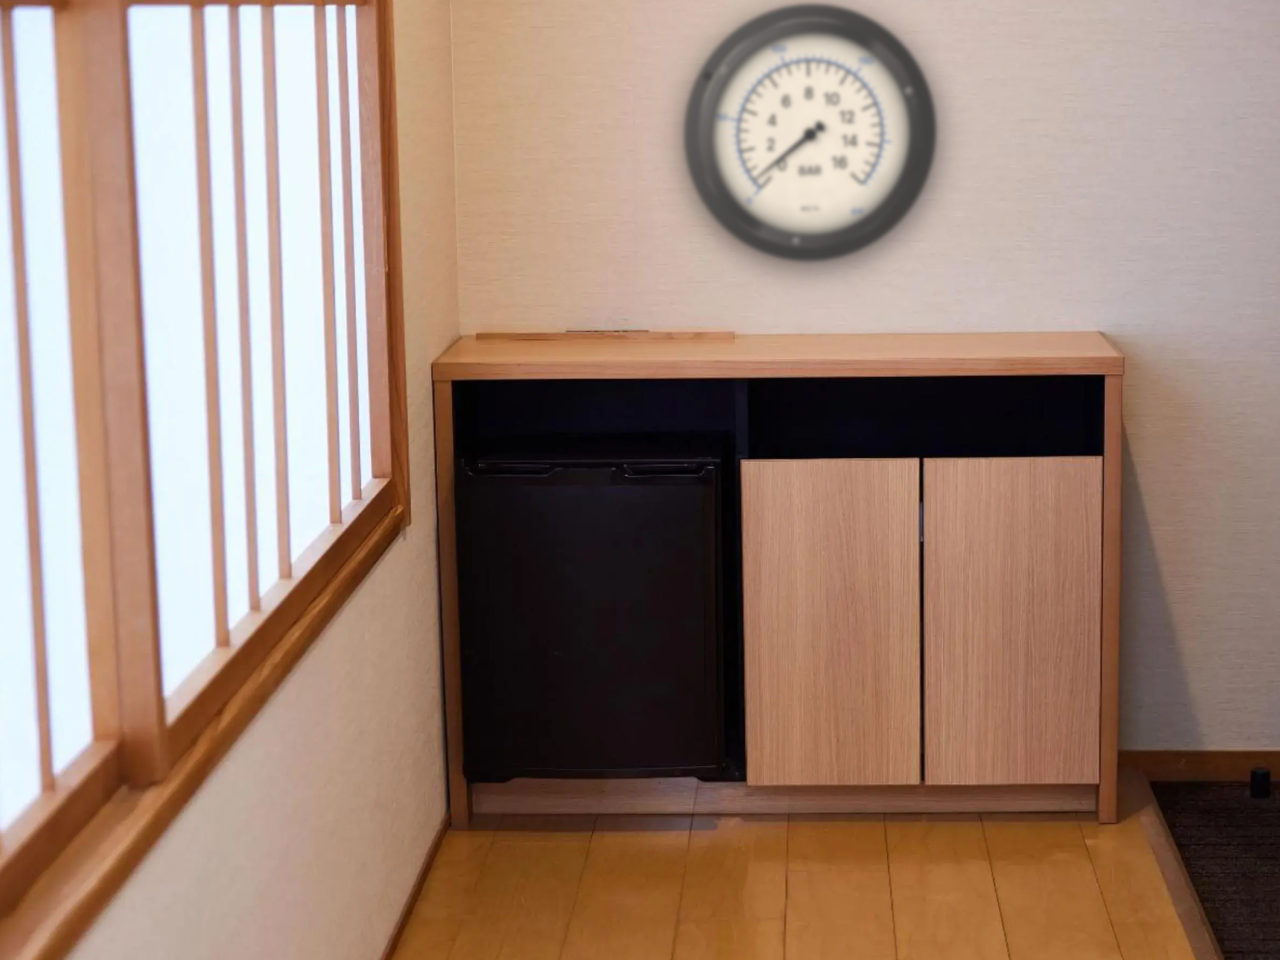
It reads 0.5 bar
